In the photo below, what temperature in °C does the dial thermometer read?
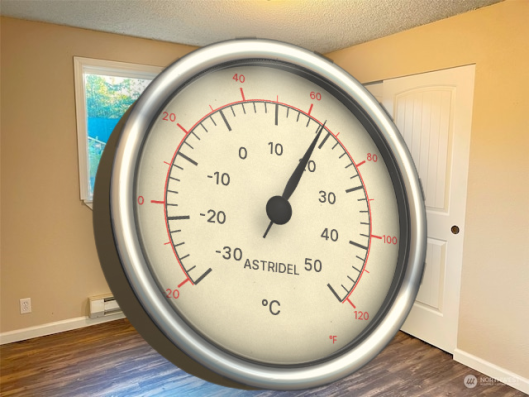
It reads 18 °C
